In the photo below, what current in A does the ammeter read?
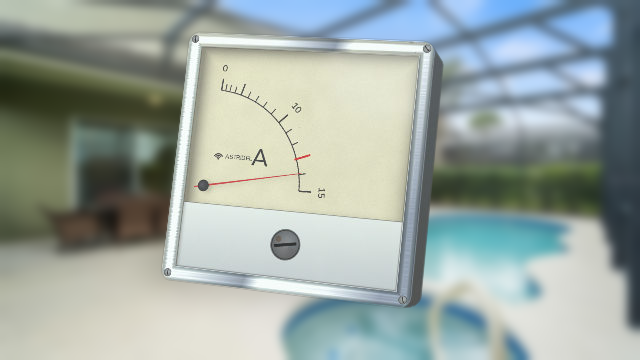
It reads 14 A
